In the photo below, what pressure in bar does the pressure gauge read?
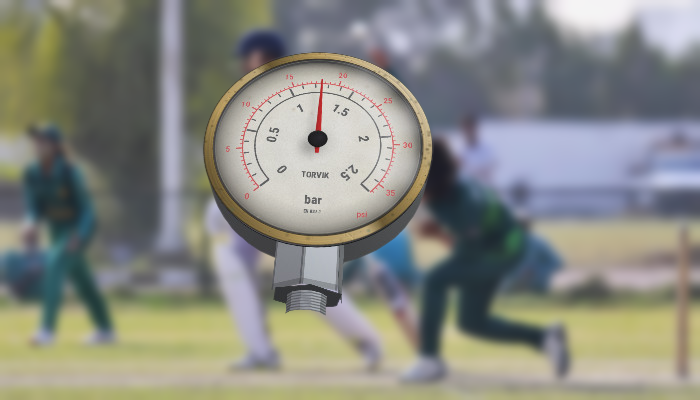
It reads 1.25 bar
